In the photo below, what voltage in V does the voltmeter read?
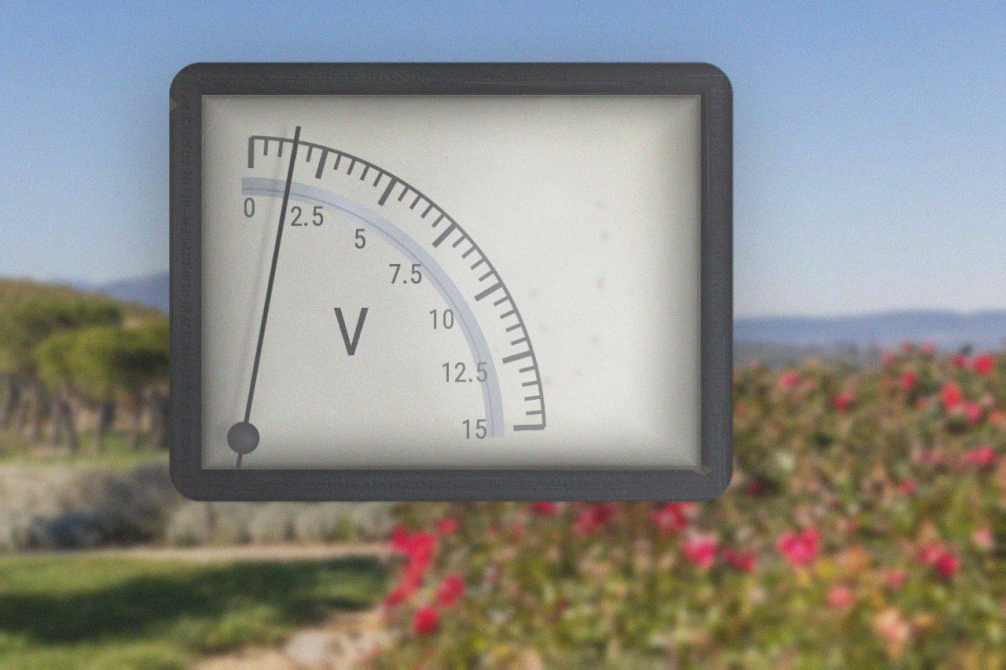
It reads 1.5 V
